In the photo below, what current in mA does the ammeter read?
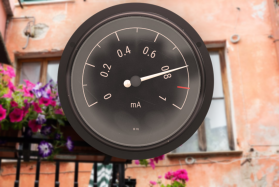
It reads 0.8 mA
